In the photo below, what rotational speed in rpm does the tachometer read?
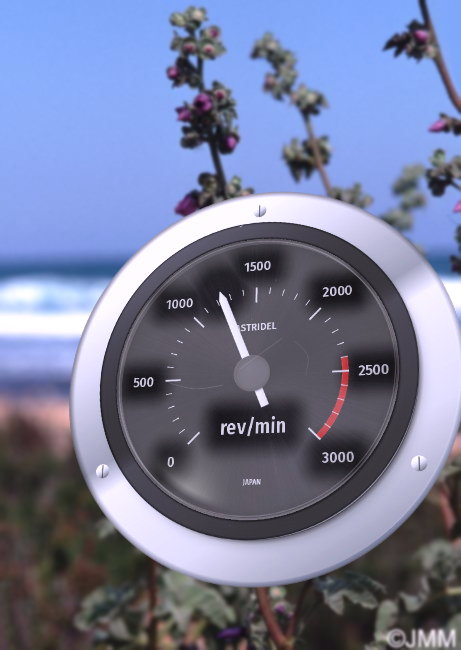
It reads 1250 rpm
